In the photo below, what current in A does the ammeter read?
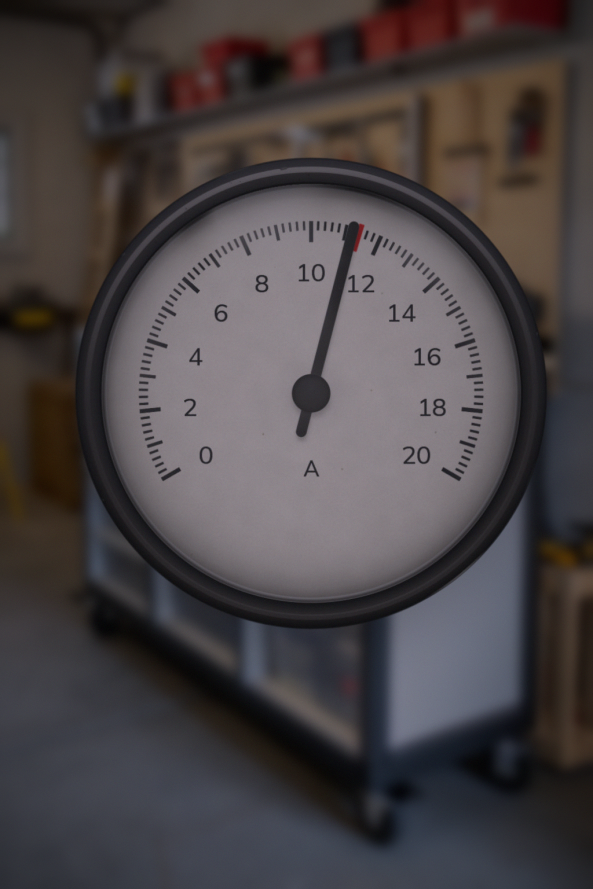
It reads 11.2 A
